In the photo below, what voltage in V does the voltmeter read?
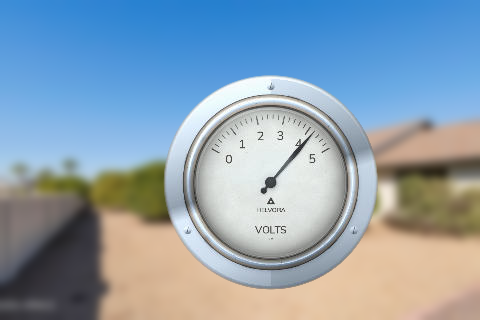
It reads 4.2 V
